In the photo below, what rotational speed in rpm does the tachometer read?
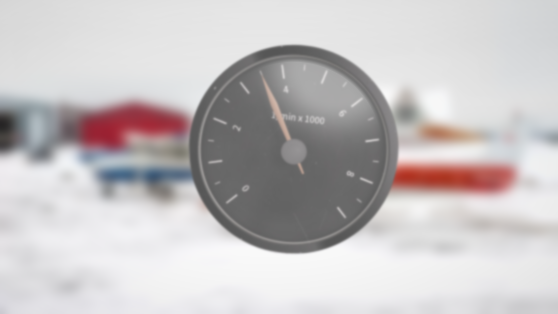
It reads 3500 rpm
